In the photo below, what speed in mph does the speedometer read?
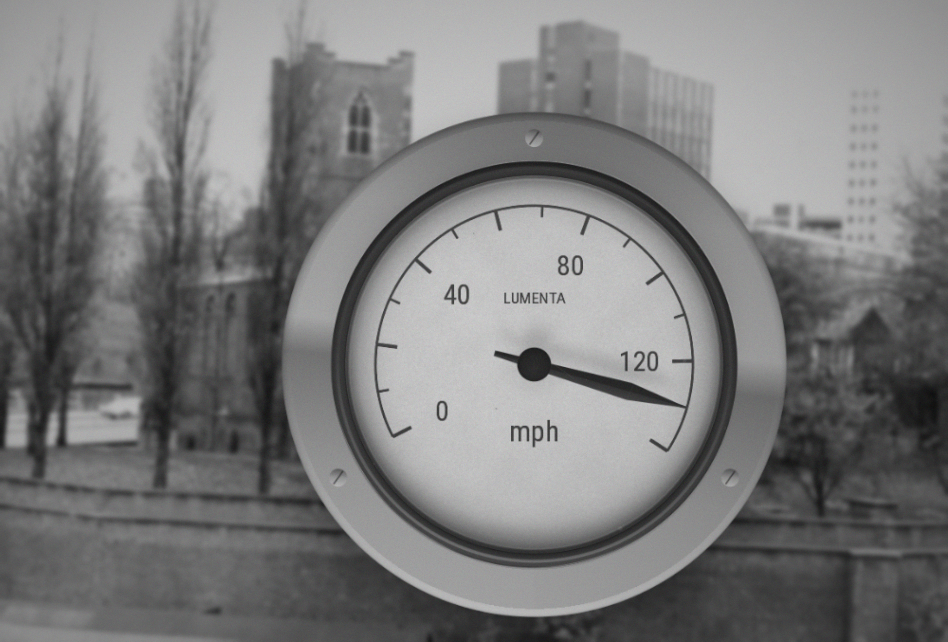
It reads 130 mph
